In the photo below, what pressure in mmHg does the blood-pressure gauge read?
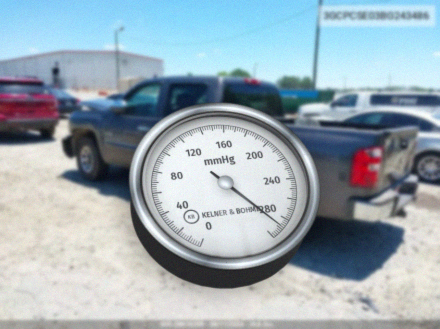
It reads 290 mmHg
